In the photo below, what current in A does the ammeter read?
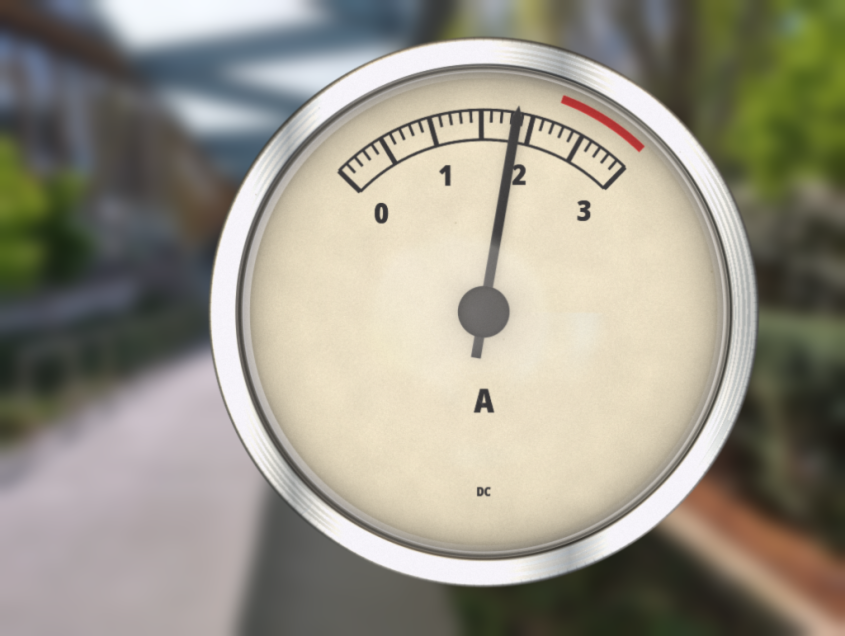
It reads 1.85 A
